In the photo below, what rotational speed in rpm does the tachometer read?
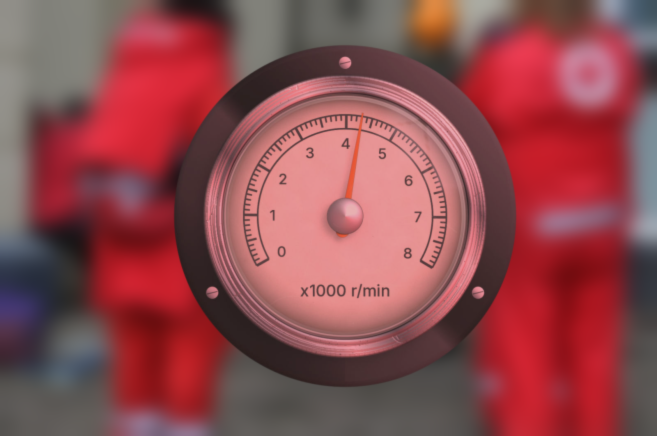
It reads 4300 rpm
